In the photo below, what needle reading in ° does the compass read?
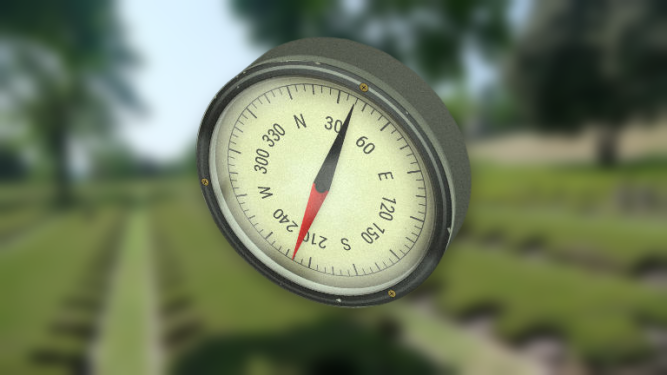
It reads 220 °
